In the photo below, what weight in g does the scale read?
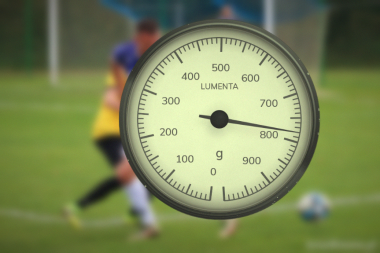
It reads 780 g
